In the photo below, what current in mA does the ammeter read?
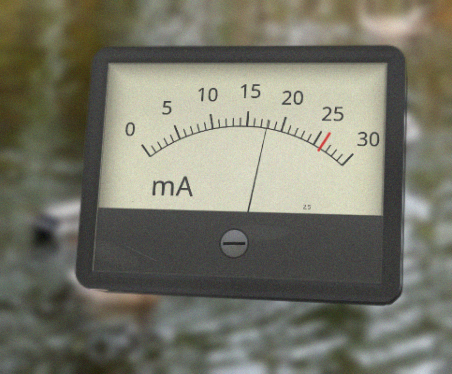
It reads 18 mA
